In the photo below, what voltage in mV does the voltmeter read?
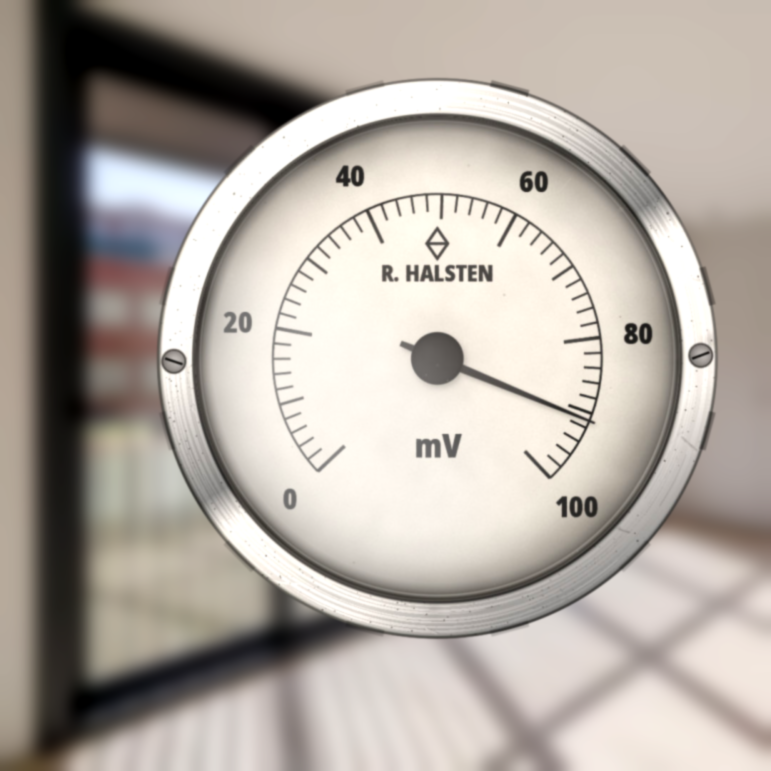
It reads 91 mV
